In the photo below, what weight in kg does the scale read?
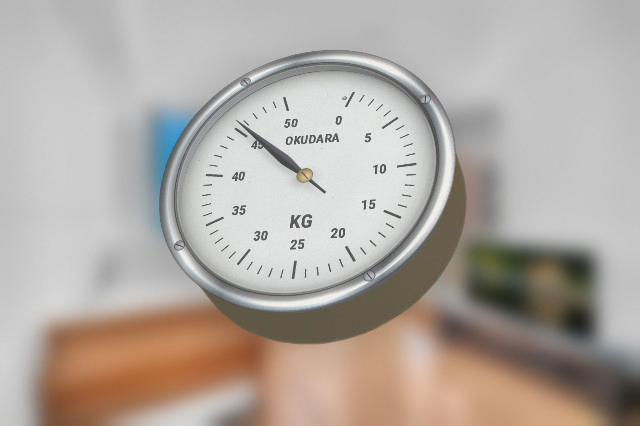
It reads 45.5 kg
